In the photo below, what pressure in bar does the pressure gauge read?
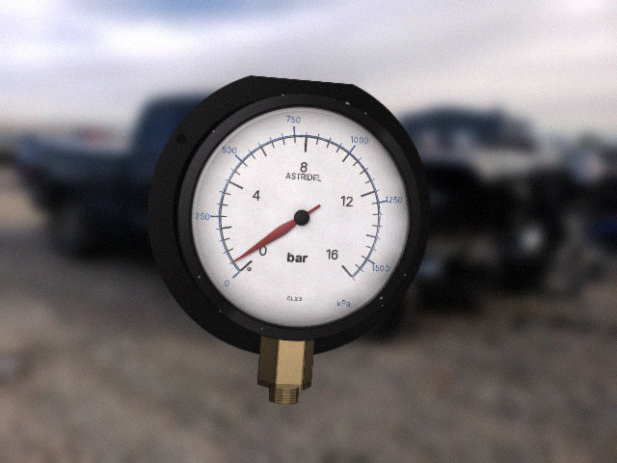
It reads 0.5 bar
